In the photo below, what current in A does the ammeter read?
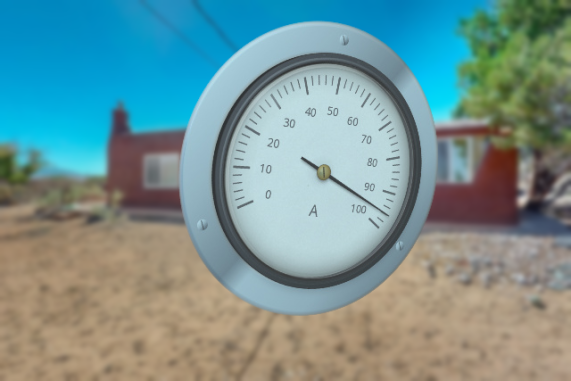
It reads 96 A
